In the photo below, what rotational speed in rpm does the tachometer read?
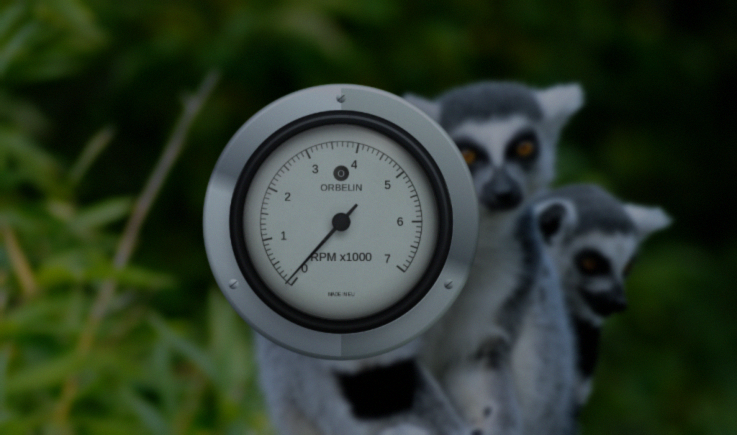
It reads 100 rpm
